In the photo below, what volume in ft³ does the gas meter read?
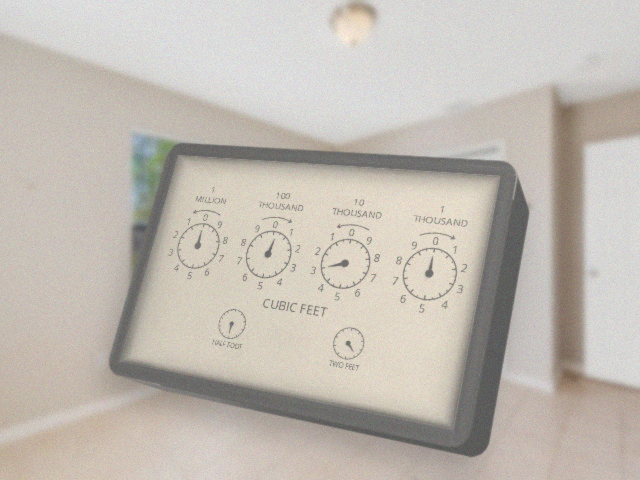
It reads 3000 ft³
